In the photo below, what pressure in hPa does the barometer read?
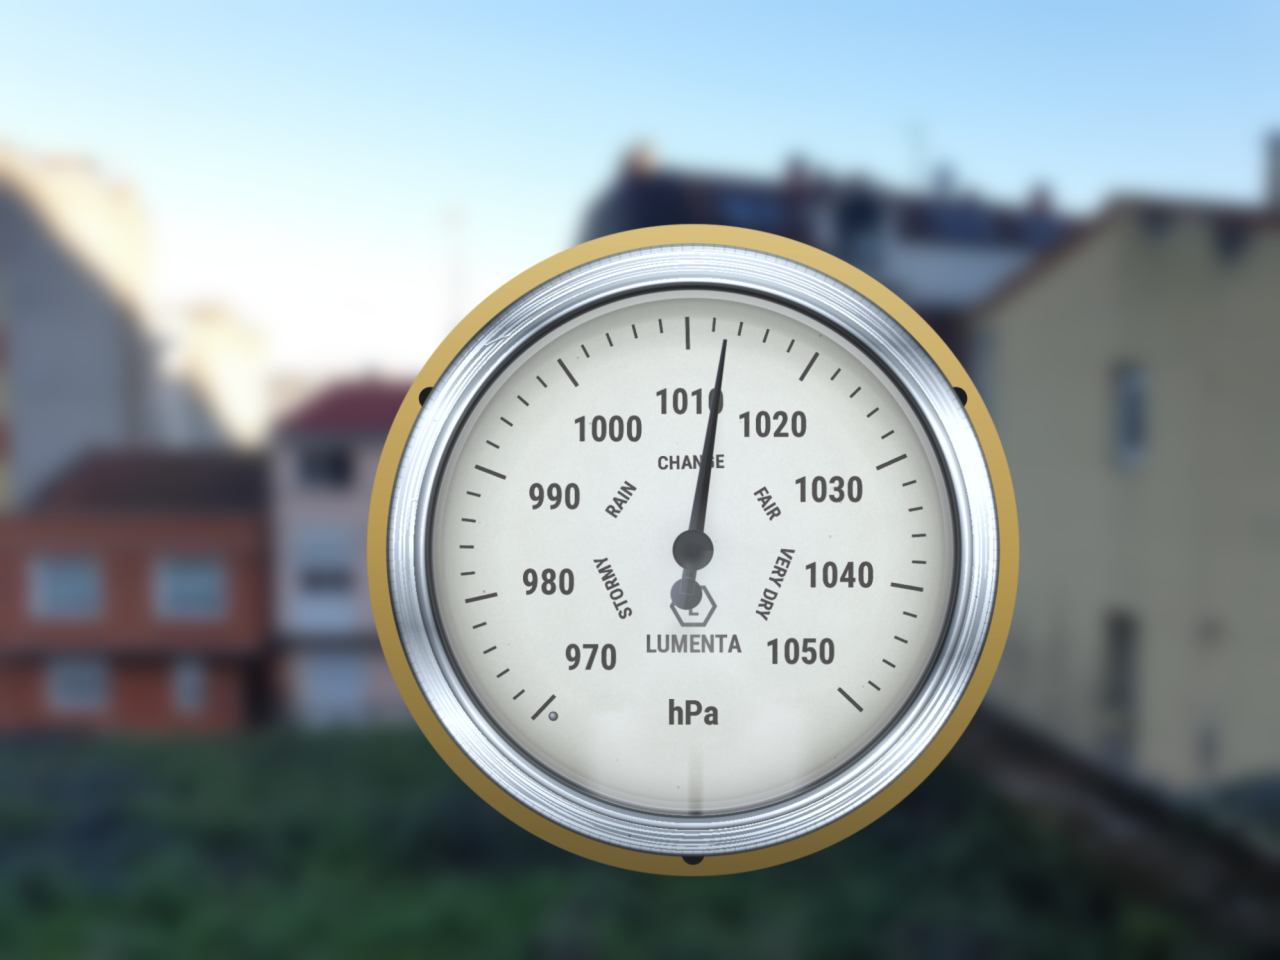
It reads 1013 hPa
